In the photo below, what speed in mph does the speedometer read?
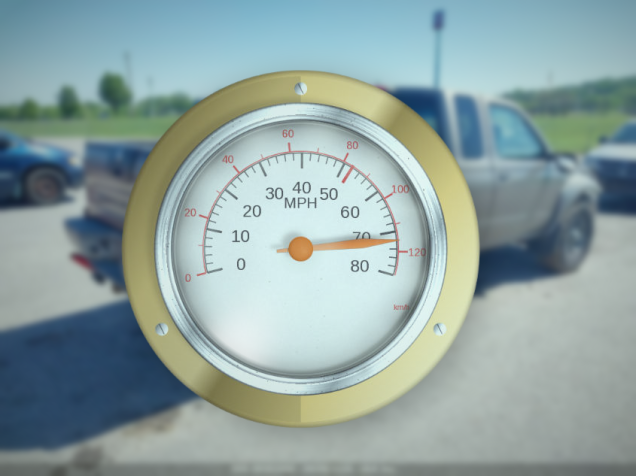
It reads 72 mph
